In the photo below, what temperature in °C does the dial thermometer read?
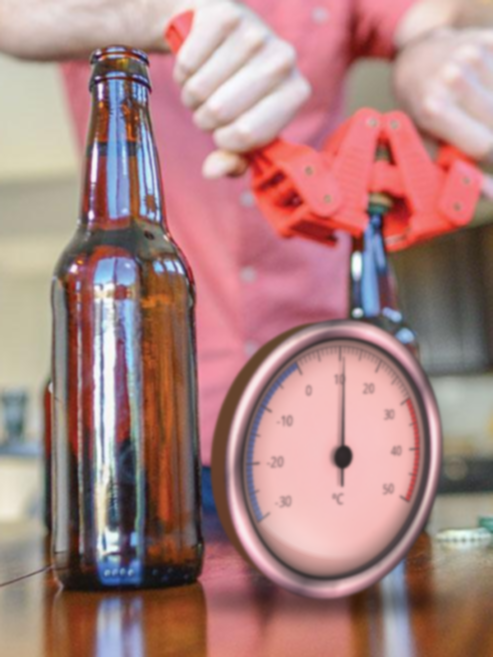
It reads 10 °C
